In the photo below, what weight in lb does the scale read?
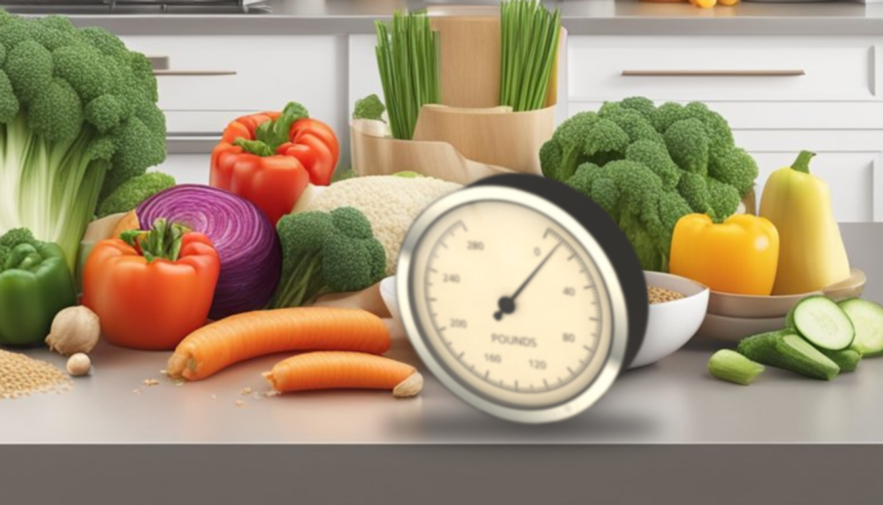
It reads 10 lb
